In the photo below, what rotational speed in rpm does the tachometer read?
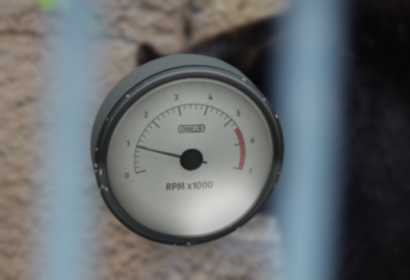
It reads 1000 rpm
